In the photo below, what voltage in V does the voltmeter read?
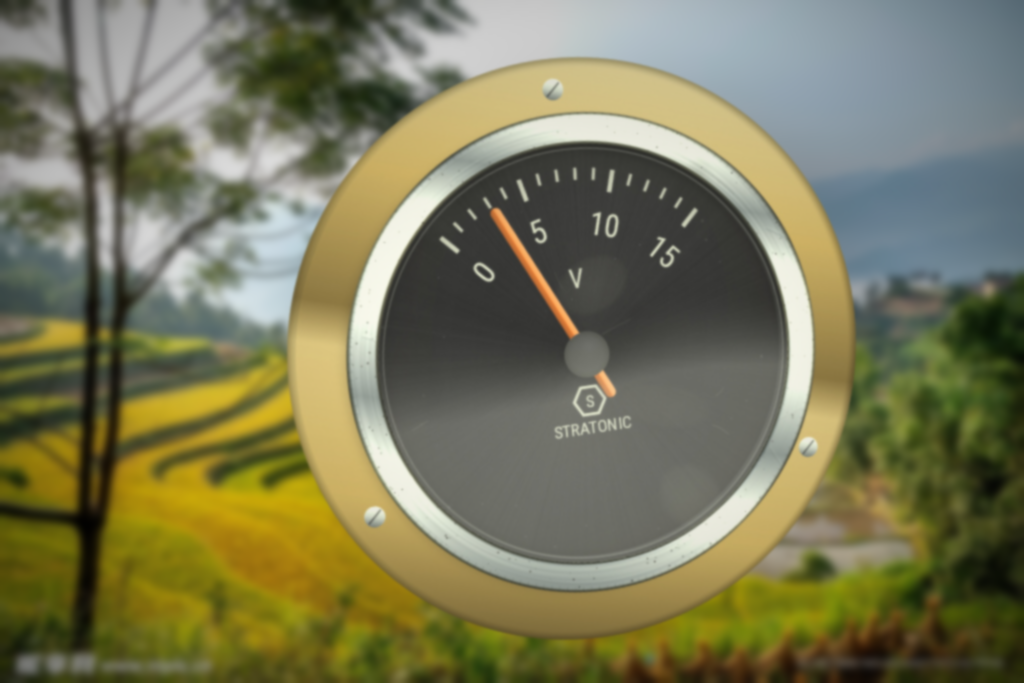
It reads 3 V
